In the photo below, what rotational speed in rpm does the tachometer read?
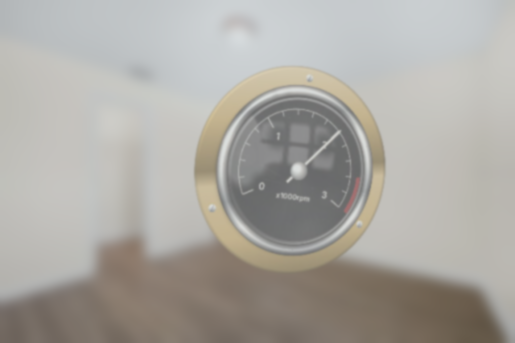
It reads 2000 rpm
